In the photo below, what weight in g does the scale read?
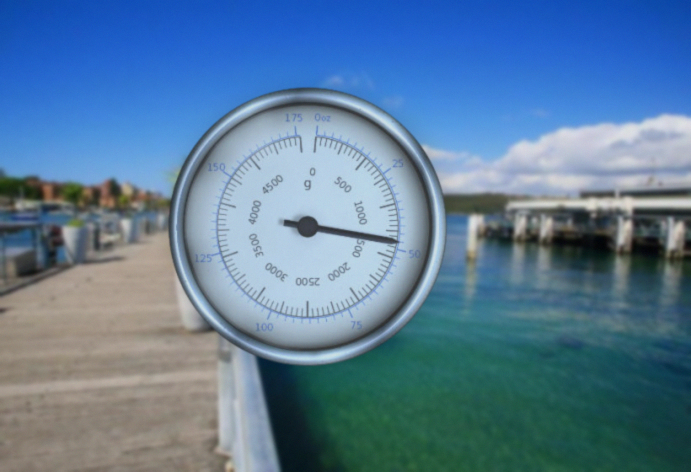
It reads 1350 g
